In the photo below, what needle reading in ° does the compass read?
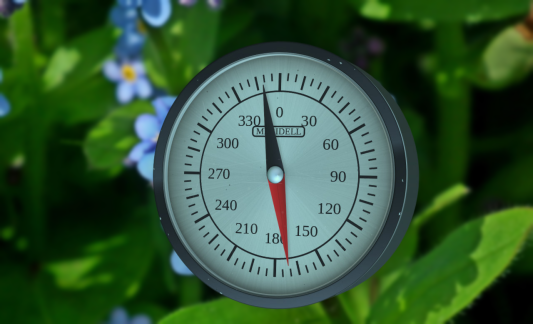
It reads 170 °
